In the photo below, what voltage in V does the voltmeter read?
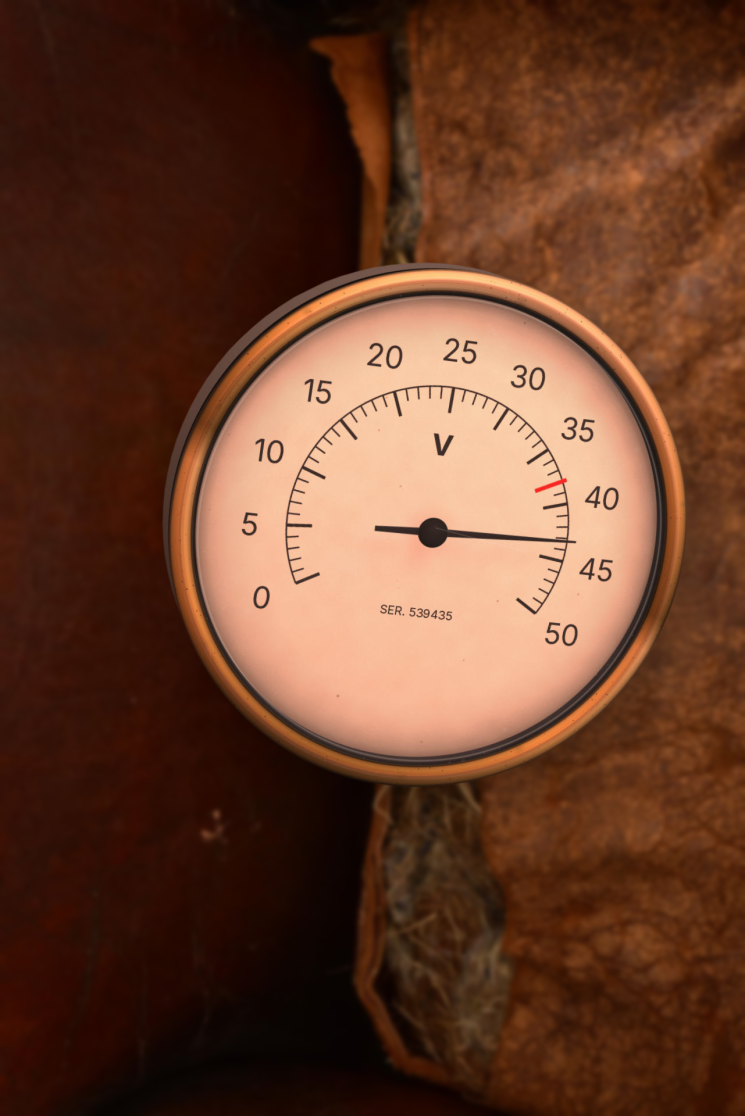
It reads 43 V
